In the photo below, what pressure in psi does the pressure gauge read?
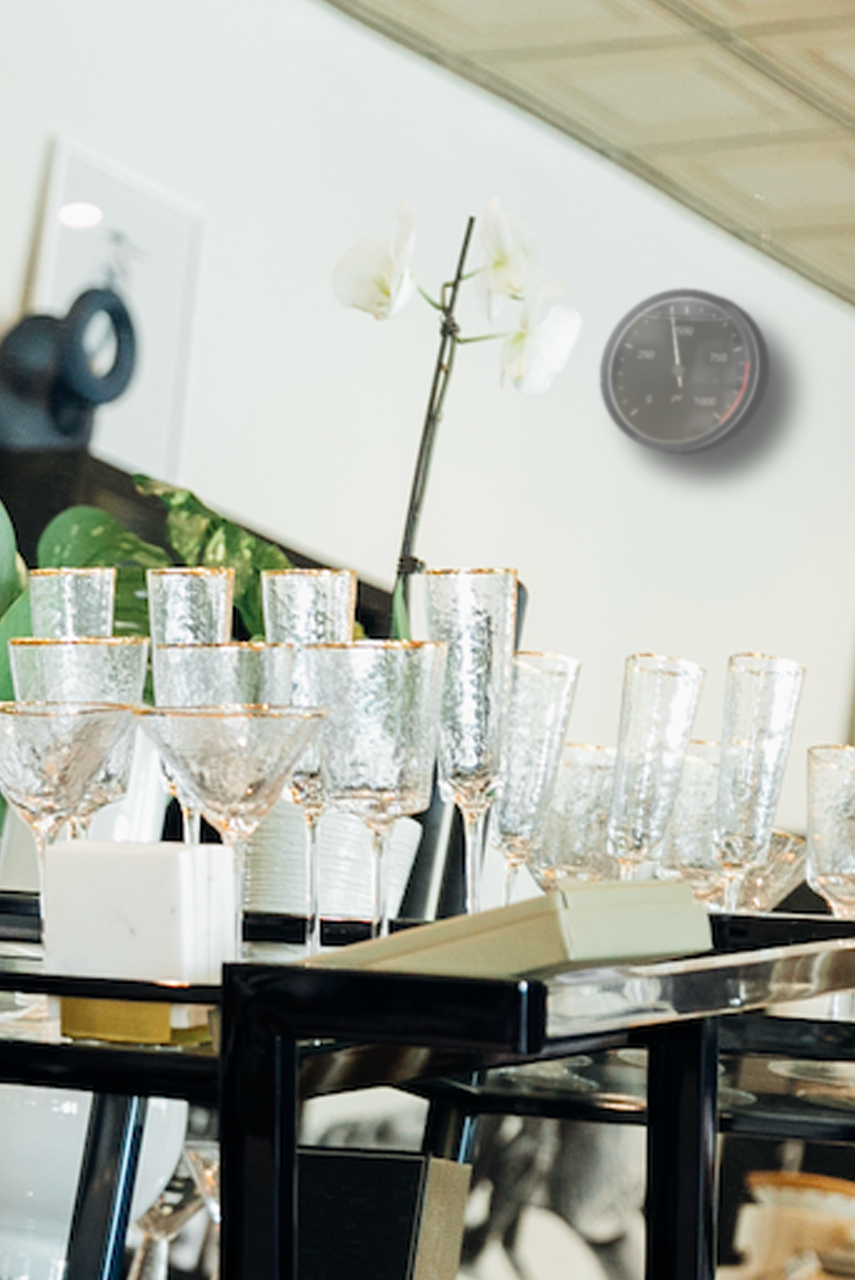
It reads 450 psi
